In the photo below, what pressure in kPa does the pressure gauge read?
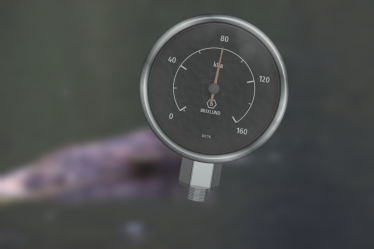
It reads 80 kPa
